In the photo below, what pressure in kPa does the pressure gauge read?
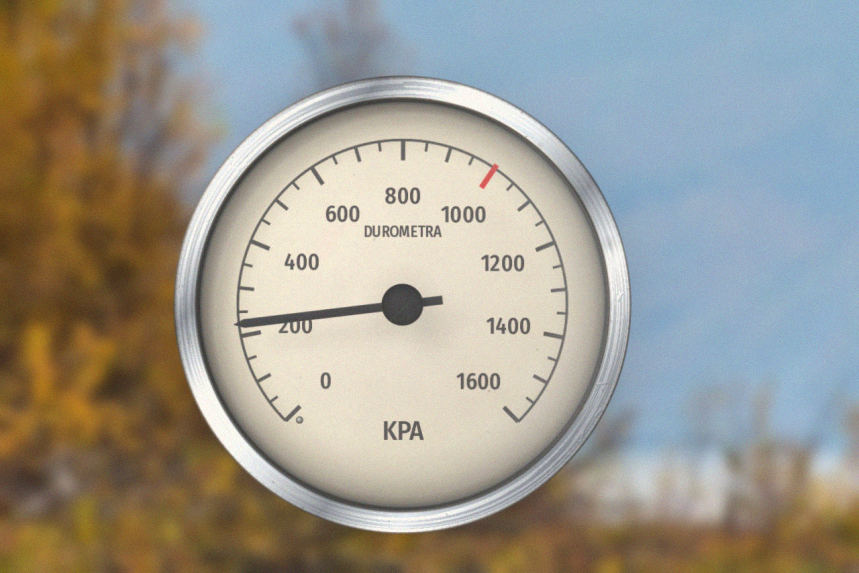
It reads 225 kPa
